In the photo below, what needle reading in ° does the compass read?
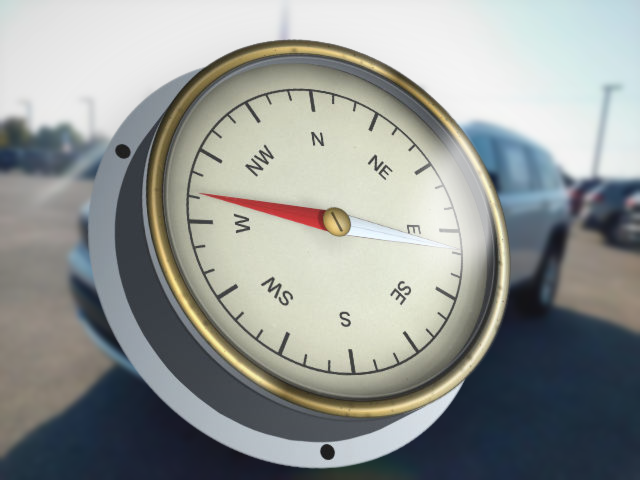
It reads 280 °
